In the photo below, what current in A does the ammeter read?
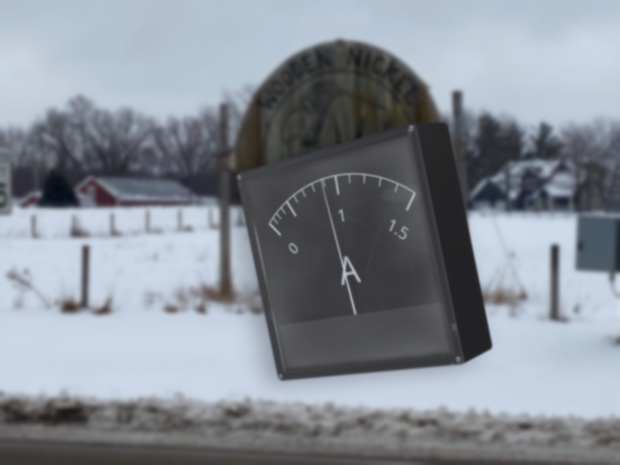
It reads 0.9 A
